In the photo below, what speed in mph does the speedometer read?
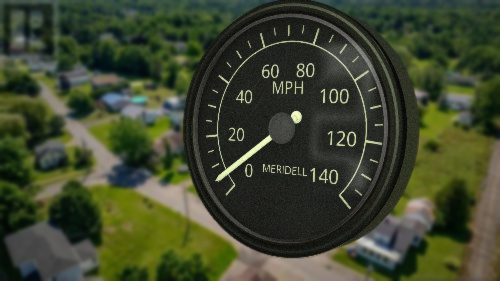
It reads 5 mph
